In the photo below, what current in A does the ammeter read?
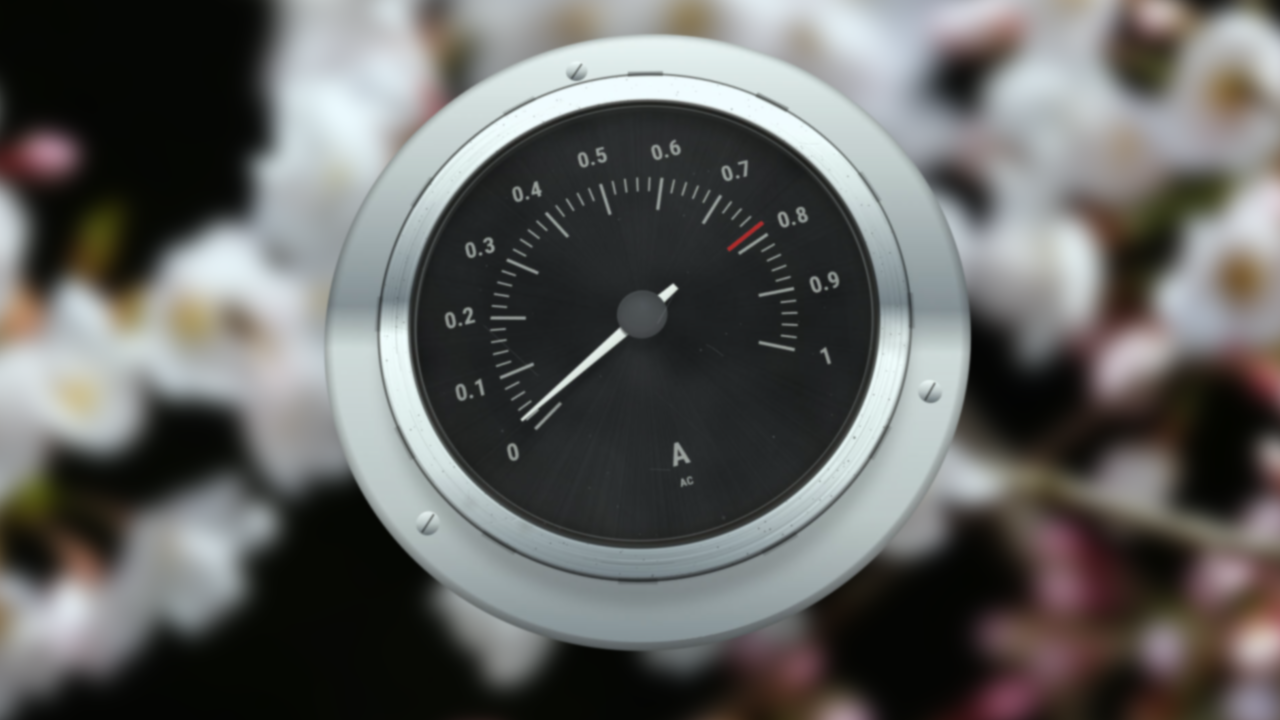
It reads 0.02 A
